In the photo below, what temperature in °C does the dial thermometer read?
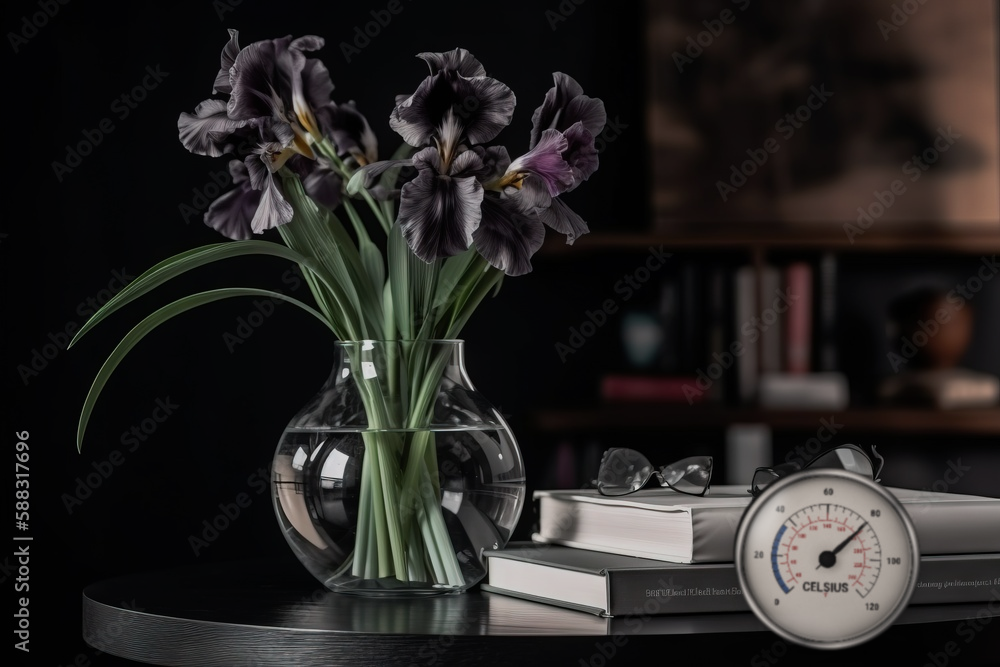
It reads 80 °C
